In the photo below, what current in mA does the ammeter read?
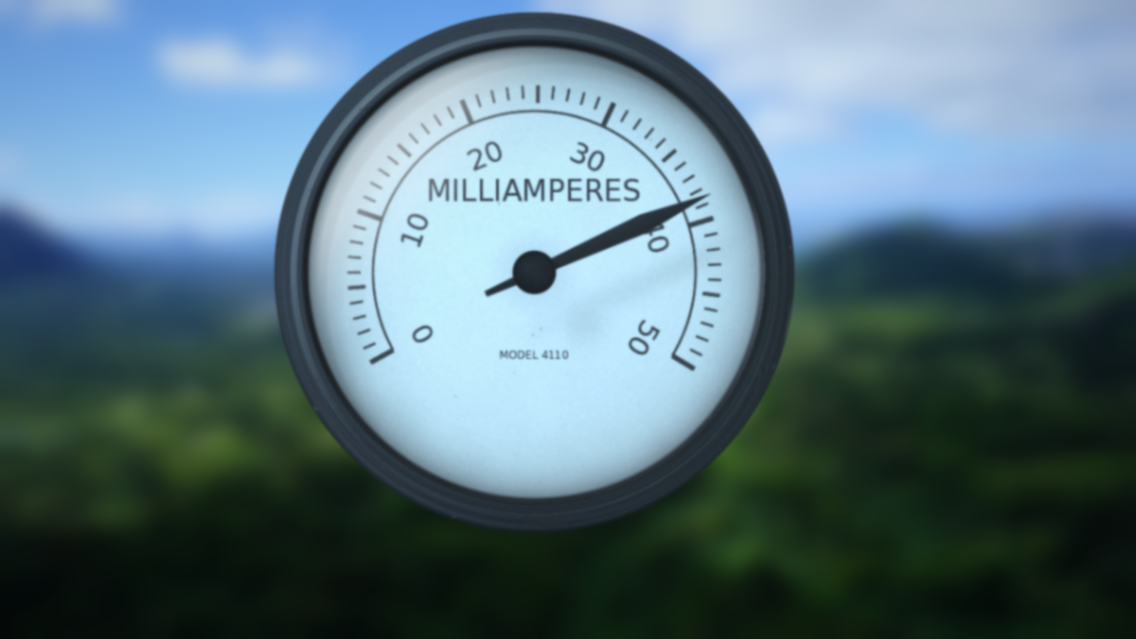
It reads 38.5 mA
